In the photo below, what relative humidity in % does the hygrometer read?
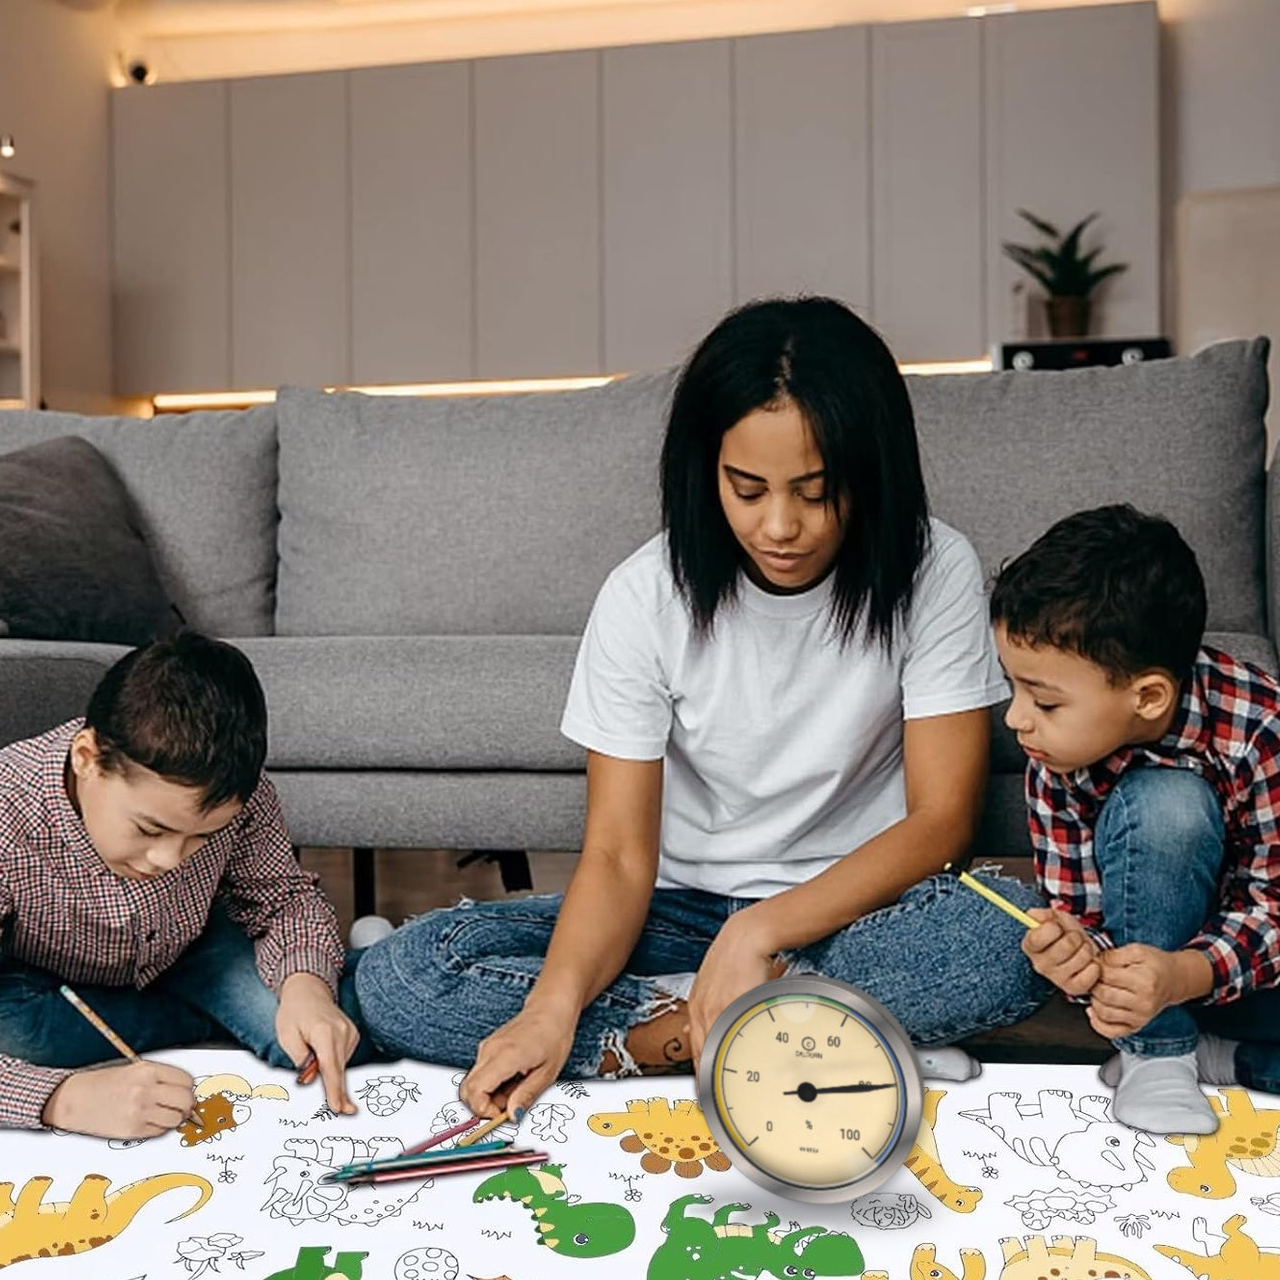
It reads 80 %
